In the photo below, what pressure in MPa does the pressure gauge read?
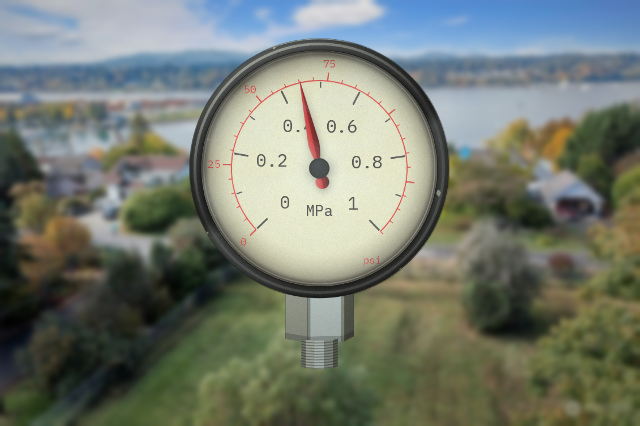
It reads 0.45 MPa
